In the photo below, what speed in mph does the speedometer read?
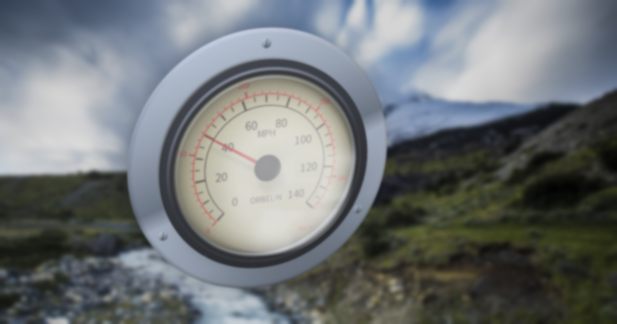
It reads 40 mph
